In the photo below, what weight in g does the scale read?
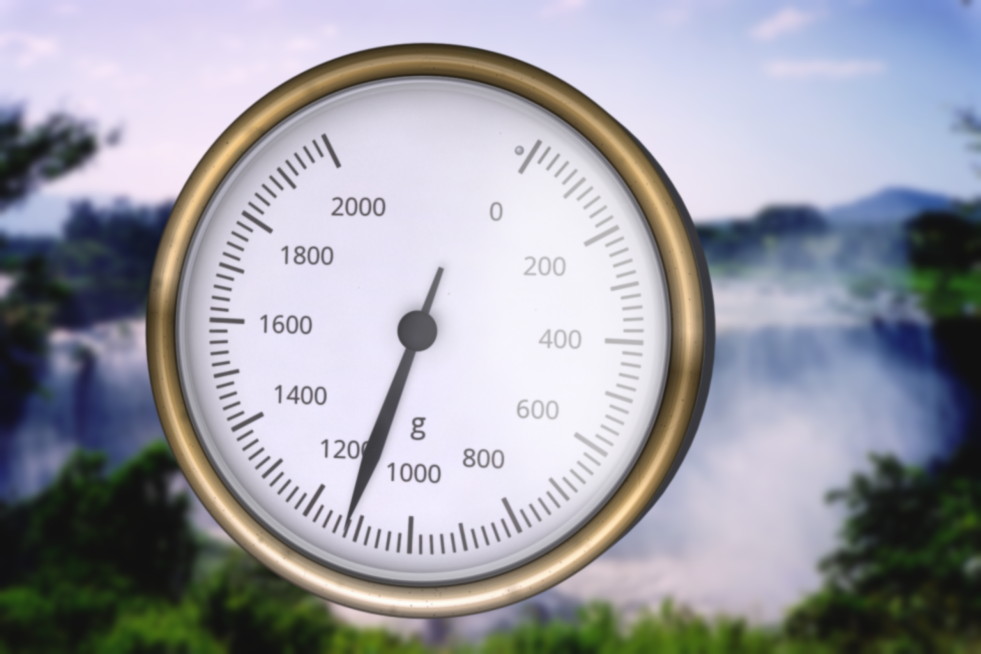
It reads 1120 g
